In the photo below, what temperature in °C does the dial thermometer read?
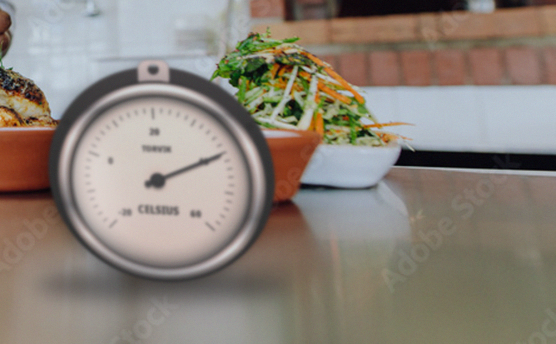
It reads 40 °C
